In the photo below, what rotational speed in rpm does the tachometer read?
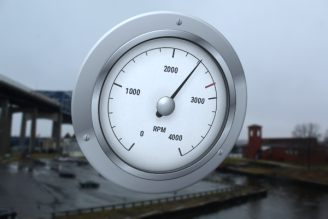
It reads 2400 rpm
